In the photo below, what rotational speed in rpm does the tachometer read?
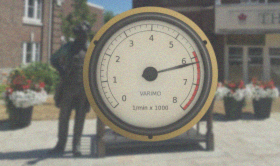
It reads 6200 rpm
